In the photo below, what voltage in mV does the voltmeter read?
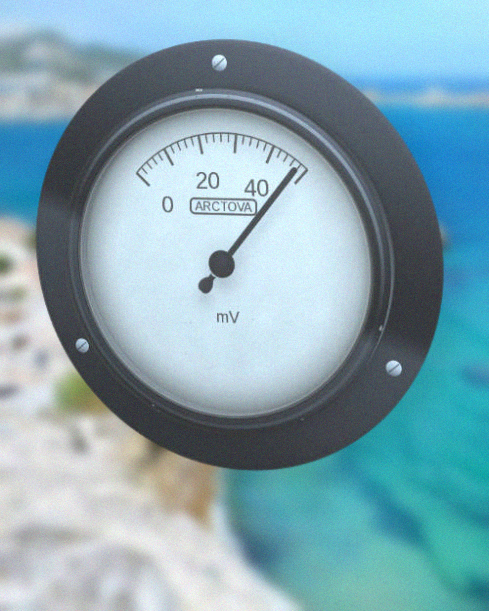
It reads 48 mV
